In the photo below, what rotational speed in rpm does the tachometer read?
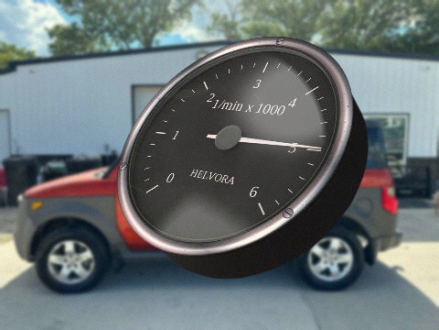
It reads 5000 rpm
